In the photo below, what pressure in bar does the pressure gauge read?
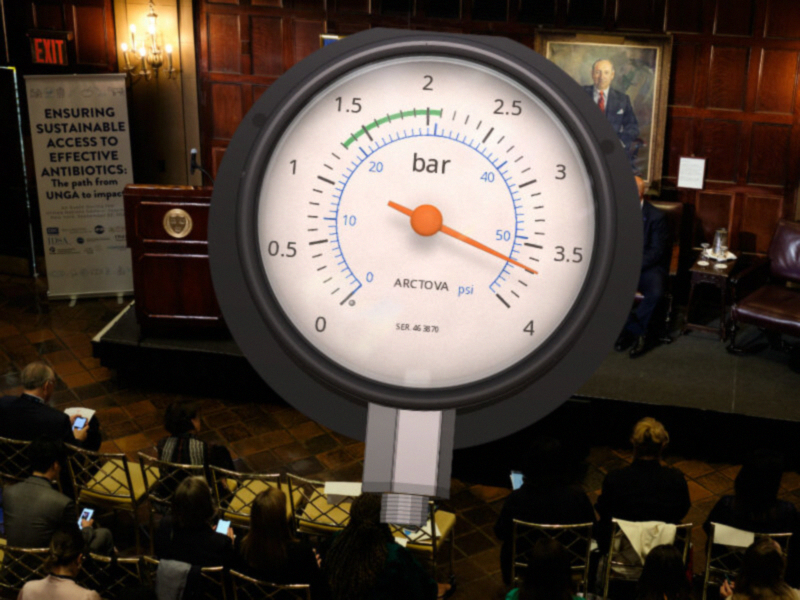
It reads 3.7 bar
